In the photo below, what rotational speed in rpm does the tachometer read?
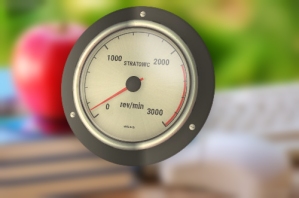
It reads 100 rpm
